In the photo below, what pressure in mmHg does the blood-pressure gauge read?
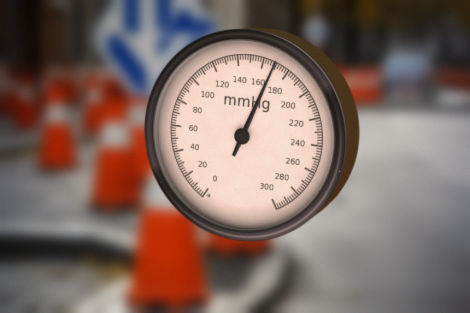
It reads 170 mmHg
